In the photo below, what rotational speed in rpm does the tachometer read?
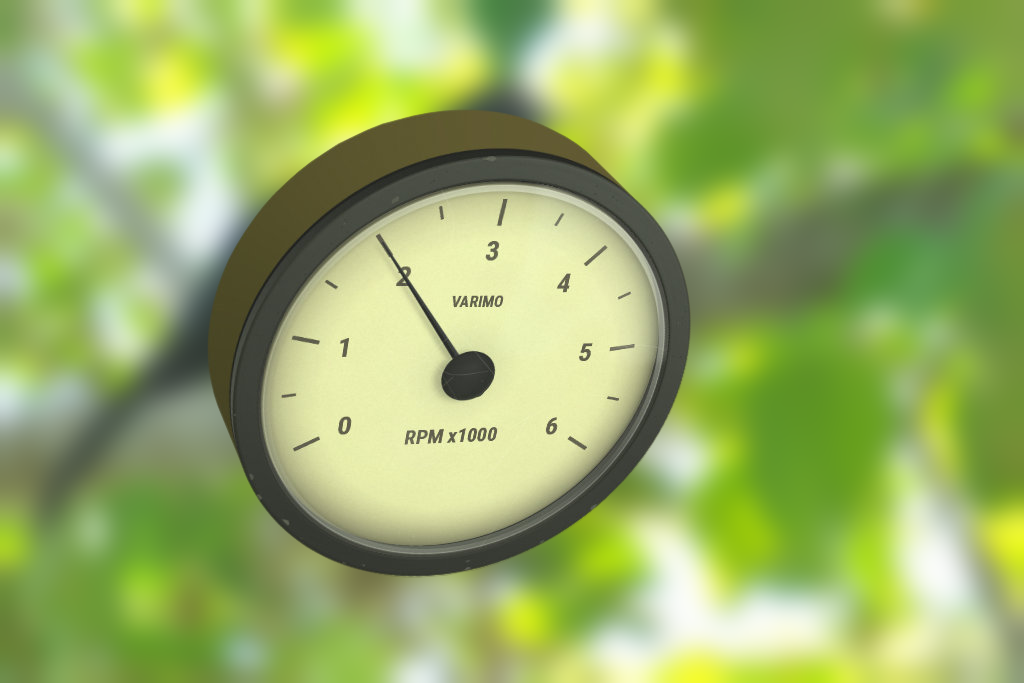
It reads 2000 rpm
